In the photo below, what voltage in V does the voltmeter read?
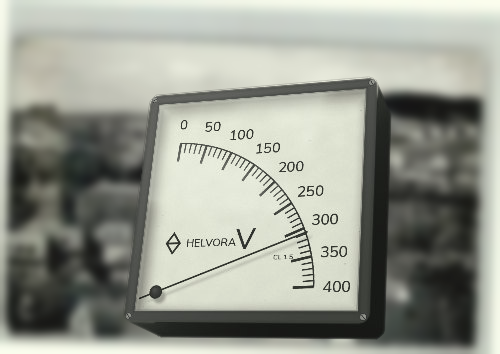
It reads 310 V
